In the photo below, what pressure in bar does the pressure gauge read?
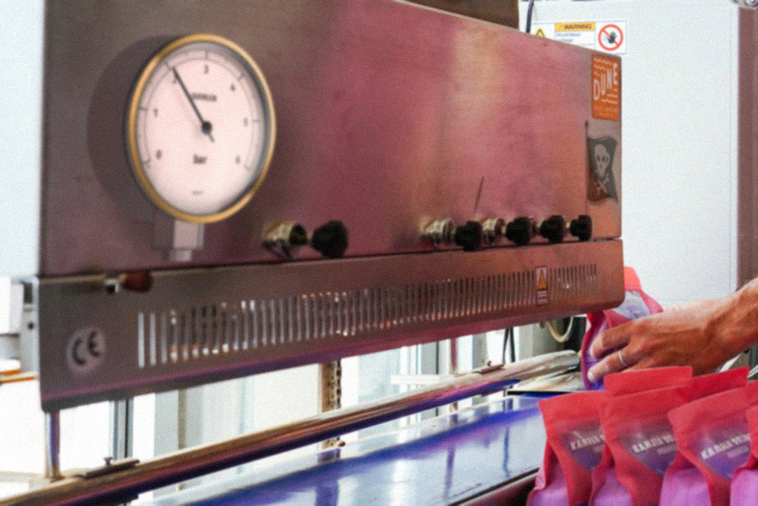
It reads 2 bar
